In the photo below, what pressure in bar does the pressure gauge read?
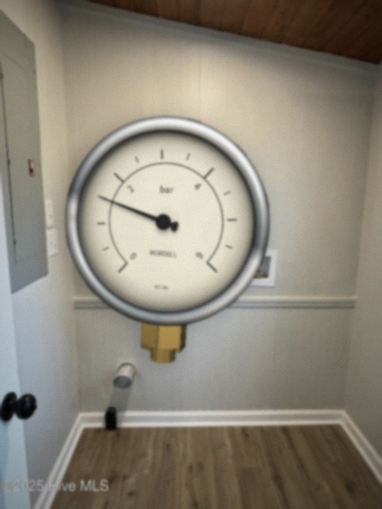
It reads 1.5 bar
